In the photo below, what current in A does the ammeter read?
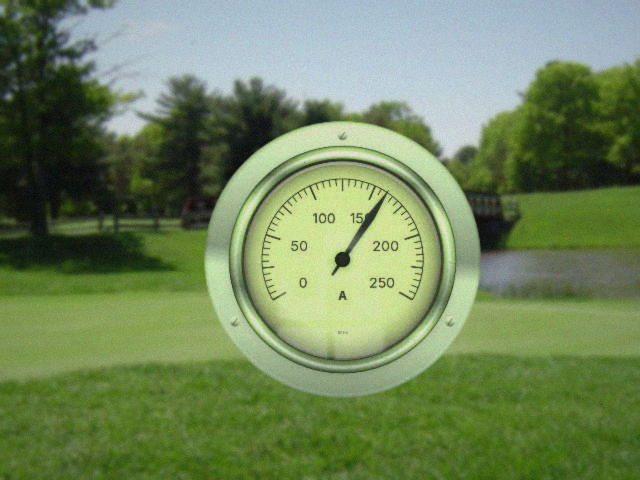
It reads 160 A
